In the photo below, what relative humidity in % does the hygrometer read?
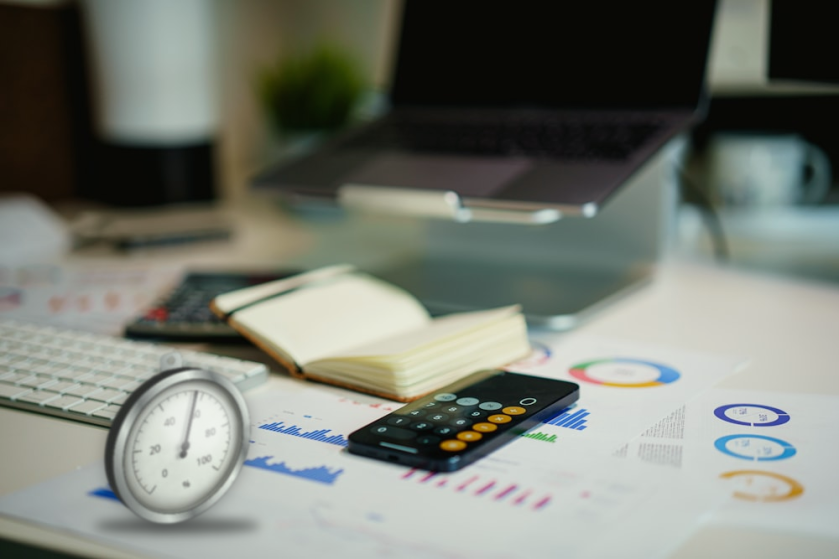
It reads 56 %
